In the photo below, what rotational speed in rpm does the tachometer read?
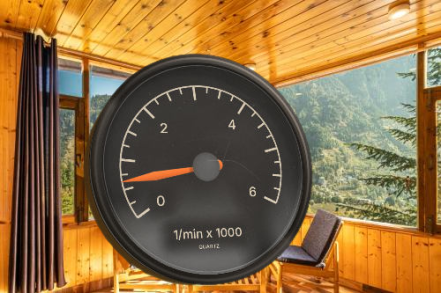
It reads 625 rpm
